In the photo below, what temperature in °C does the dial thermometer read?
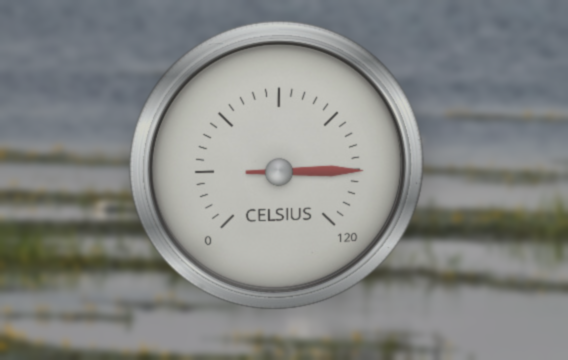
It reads 100 °C
